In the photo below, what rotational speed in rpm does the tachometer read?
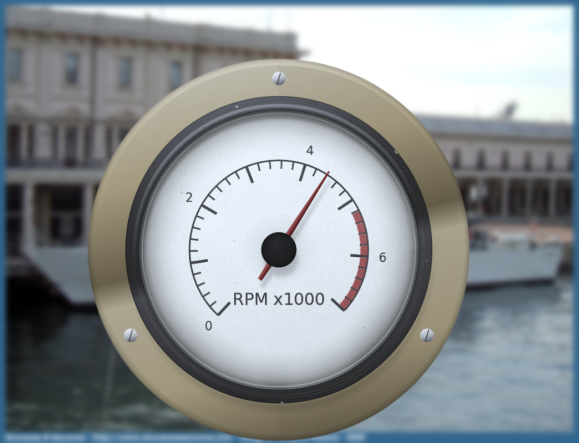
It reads 4400 rpm
